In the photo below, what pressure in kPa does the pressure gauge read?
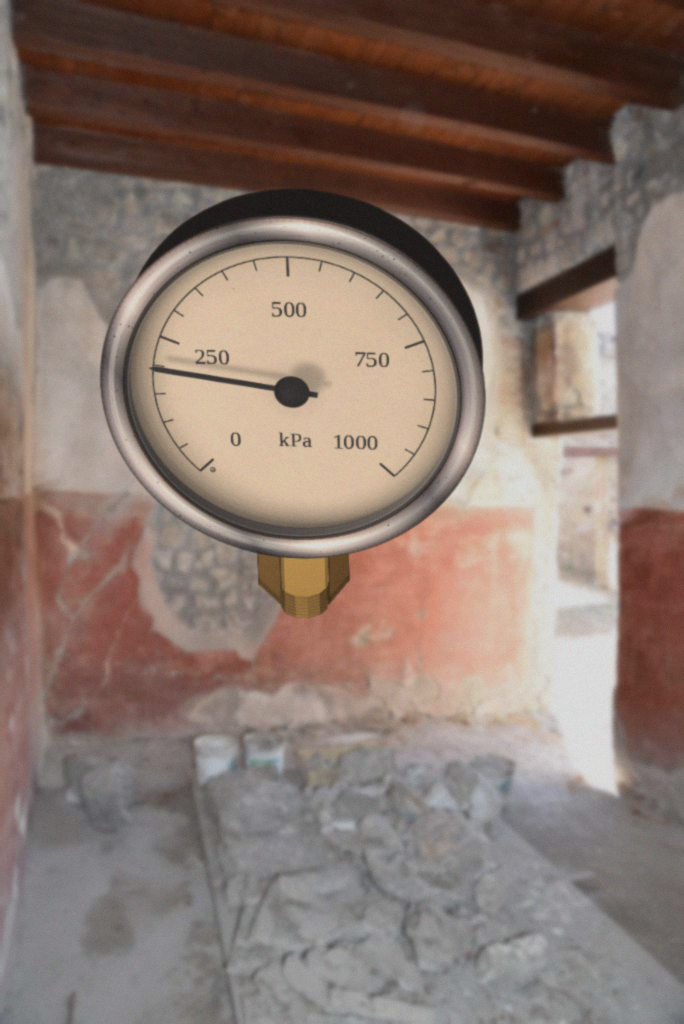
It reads 200 kPa
